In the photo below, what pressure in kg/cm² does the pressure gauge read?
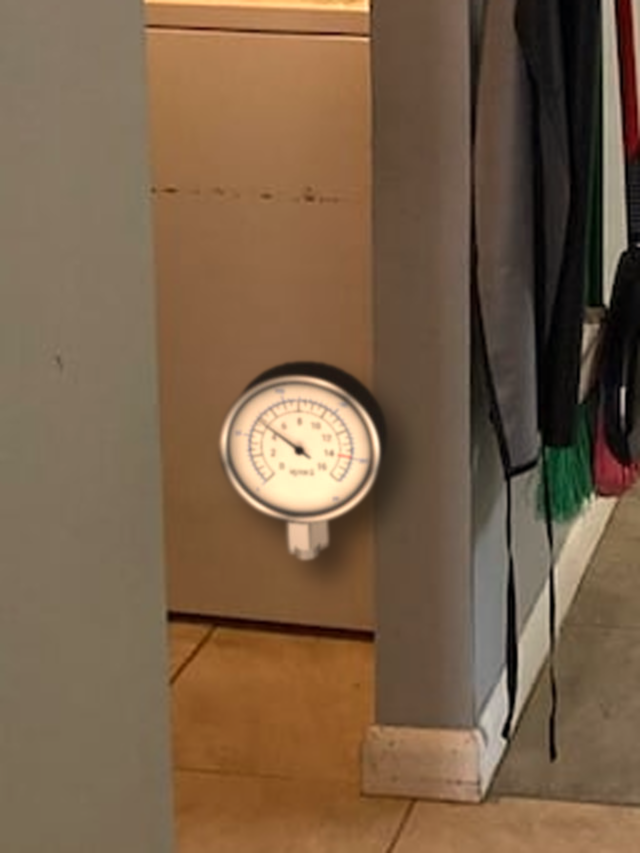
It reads 5 kg/cm²
